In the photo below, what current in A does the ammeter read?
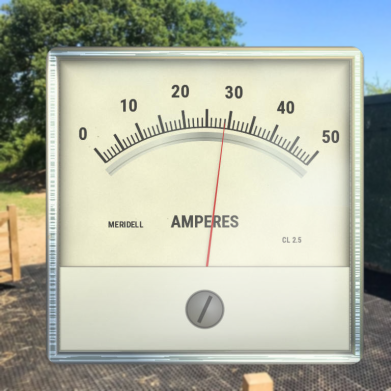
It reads 29 A
